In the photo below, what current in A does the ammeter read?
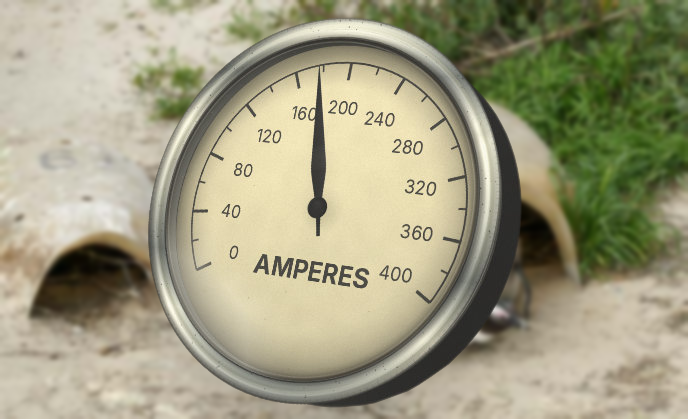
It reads 180 A
